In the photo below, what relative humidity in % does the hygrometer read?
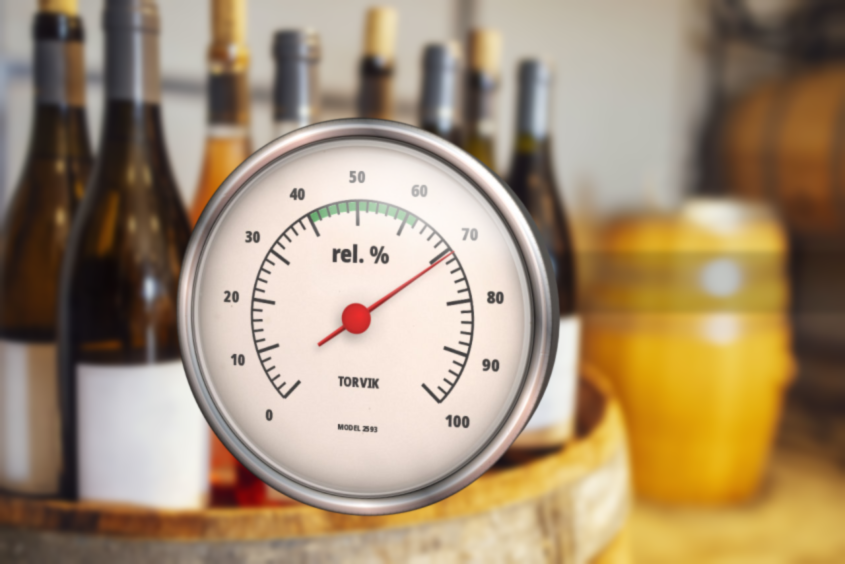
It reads 71 %
